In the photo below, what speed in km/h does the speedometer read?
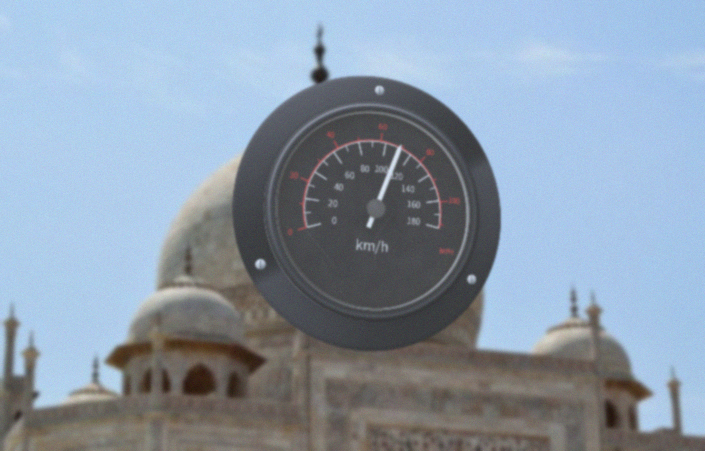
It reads 110 km/h
